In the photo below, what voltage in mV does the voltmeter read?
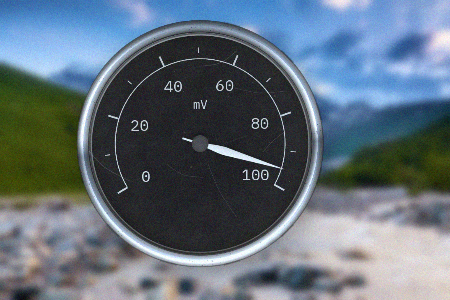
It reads 95 mV
